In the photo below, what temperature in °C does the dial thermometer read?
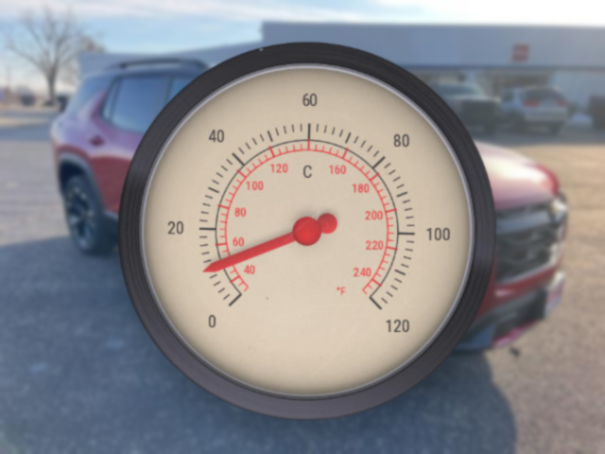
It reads 10 °C
